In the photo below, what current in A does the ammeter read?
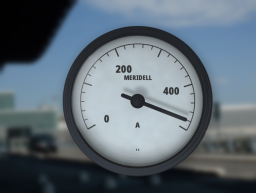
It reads 480 A
